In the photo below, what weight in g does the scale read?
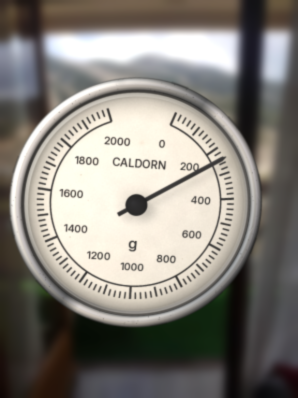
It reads 240 g
